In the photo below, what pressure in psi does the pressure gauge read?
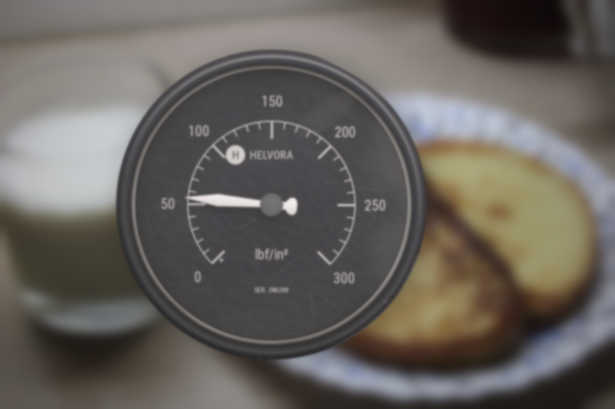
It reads 55 psi
